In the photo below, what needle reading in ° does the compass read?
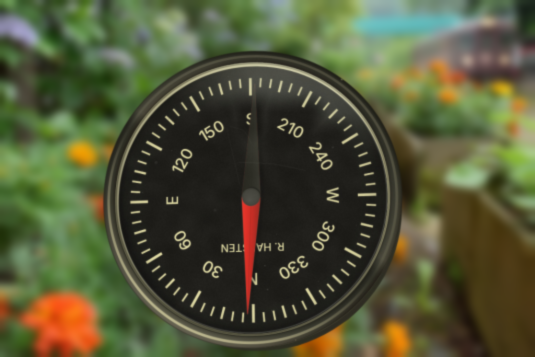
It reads 2.5 °
